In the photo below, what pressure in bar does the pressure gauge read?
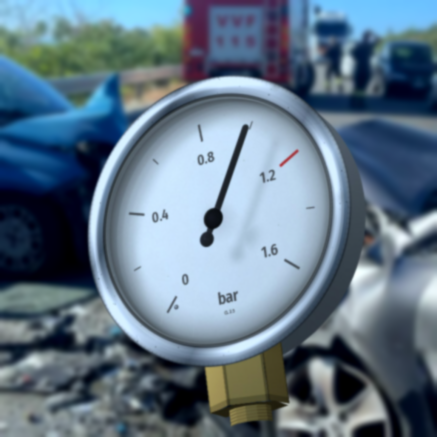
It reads 1 bar
